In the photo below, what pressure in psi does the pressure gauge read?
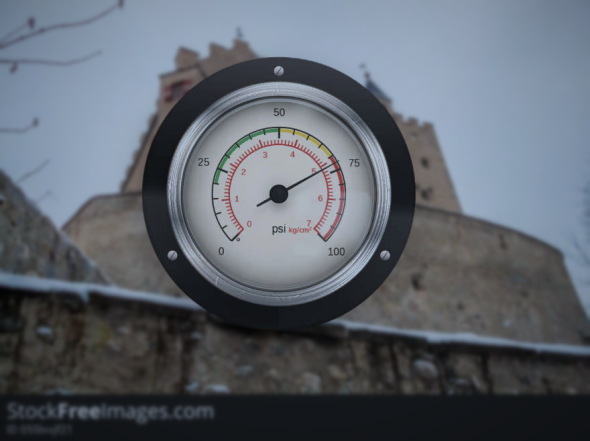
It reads 72.5 psi
